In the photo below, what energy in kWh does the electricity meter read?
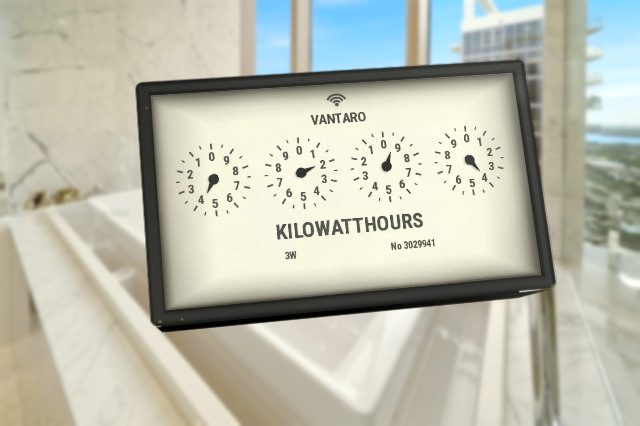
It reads 4194 kWh
